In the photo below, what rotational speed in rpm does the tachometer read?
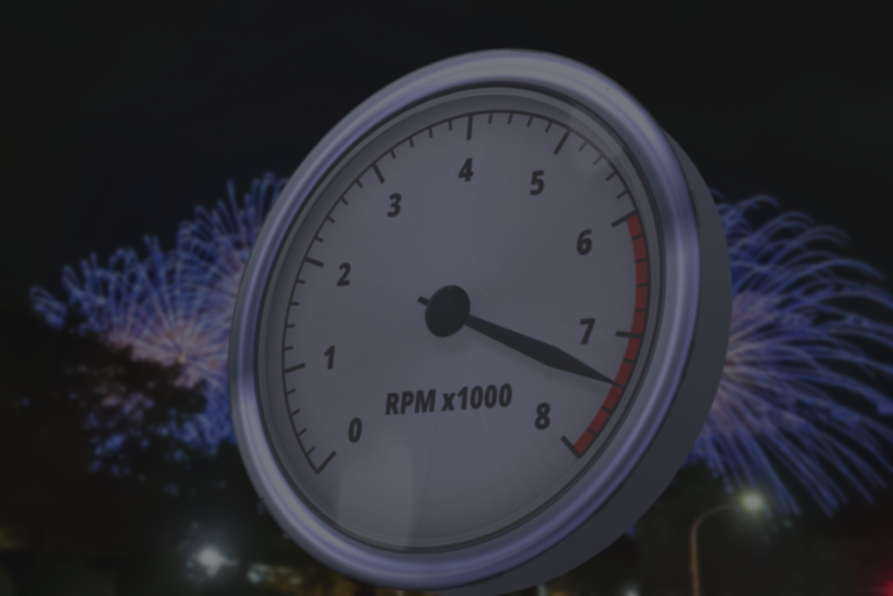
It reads 7400 rpm
